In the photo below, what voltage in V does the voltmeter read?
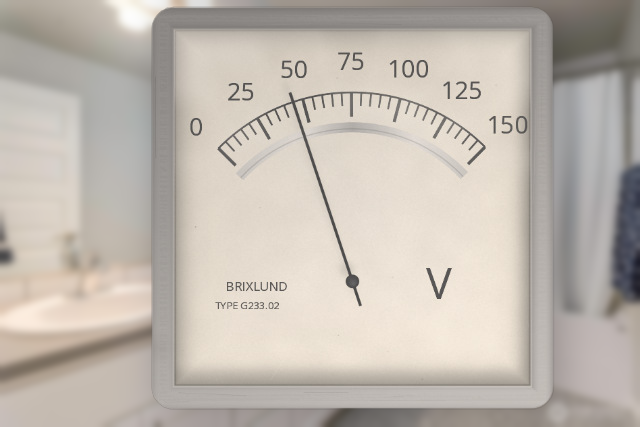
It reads 45 V
